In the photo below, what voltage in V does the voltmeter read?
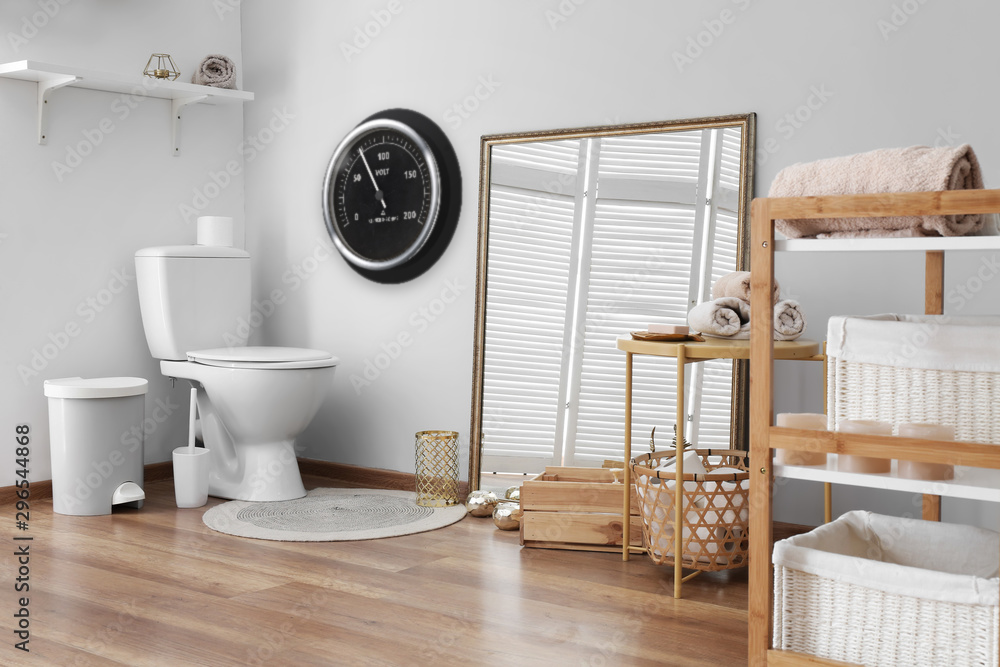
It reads 75 V
